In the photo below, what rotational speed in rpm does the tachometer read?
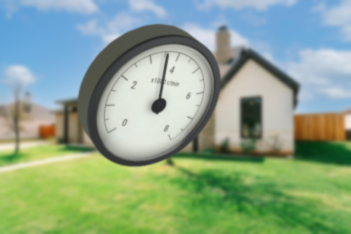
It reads 3500 rpm
